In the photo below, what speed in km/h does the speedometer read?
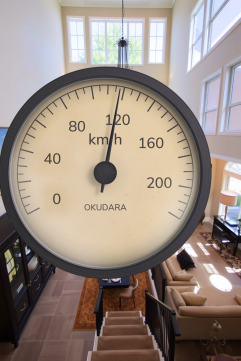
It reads 117.5 km/h
